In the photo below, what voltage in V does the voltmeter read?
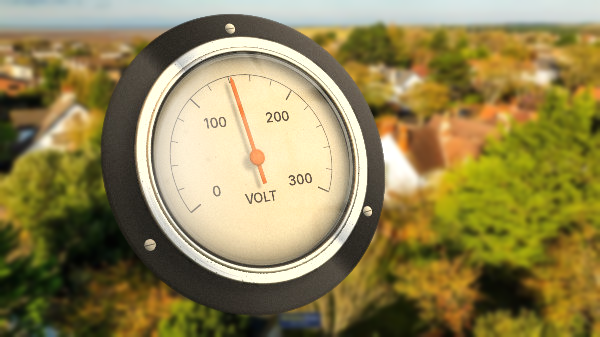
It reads 140 V
